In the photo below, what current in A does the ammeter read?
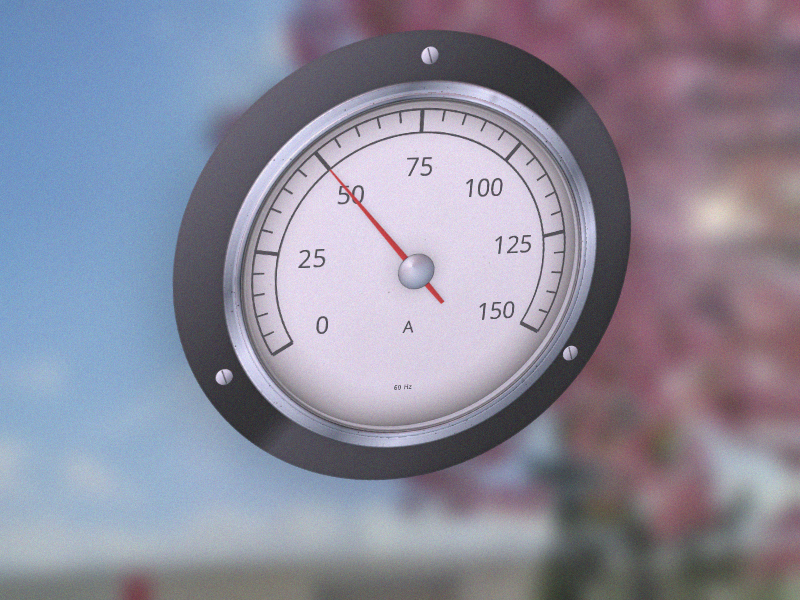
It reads 50 A
